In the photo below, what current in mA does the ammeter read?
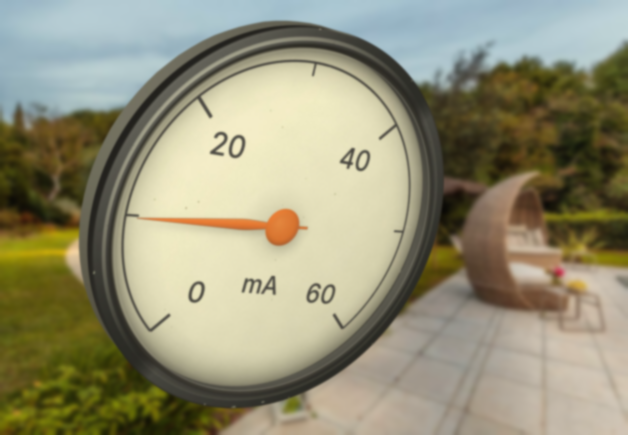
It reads 10 mA
